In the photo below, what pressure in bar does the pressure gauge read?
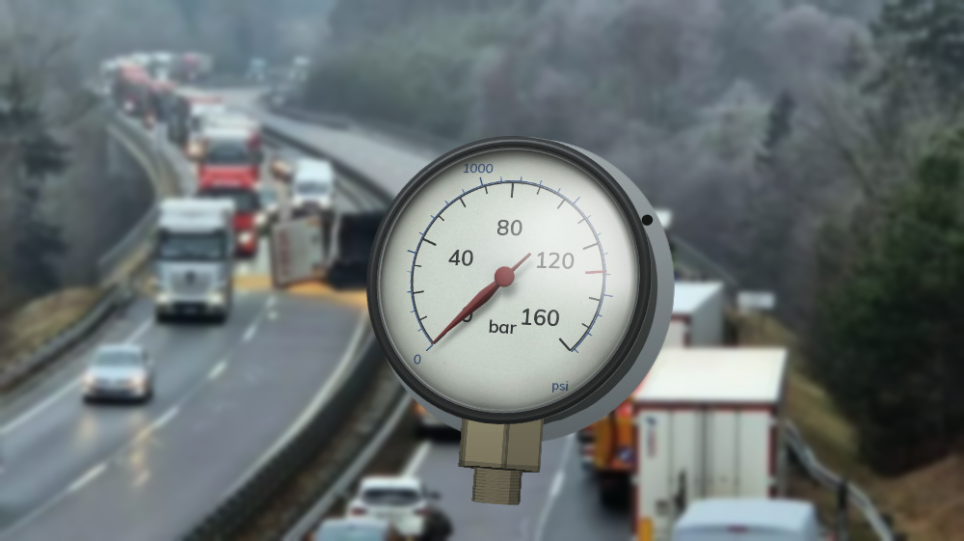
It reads 0 bar
